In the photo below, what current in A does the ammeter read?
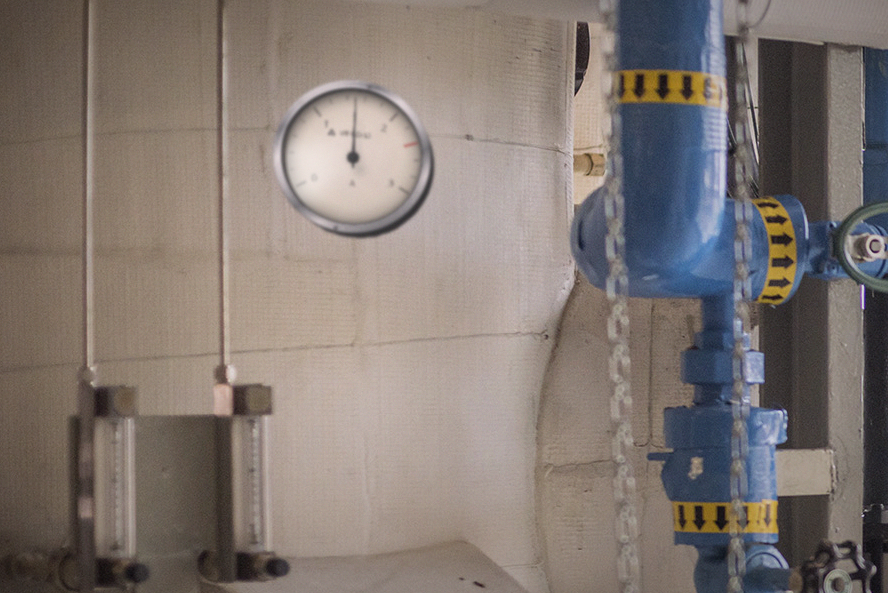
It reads 1.5 A
